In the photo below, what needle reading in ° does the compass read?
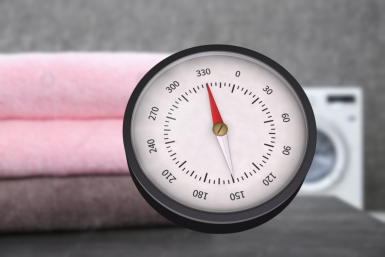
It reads 330 °
